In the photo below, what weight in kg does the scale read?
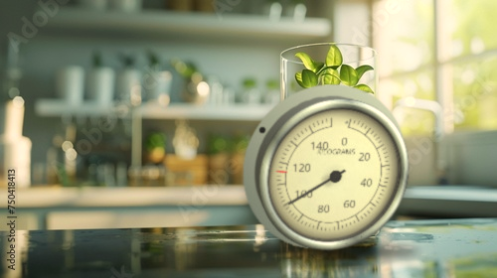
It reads 100 kg
